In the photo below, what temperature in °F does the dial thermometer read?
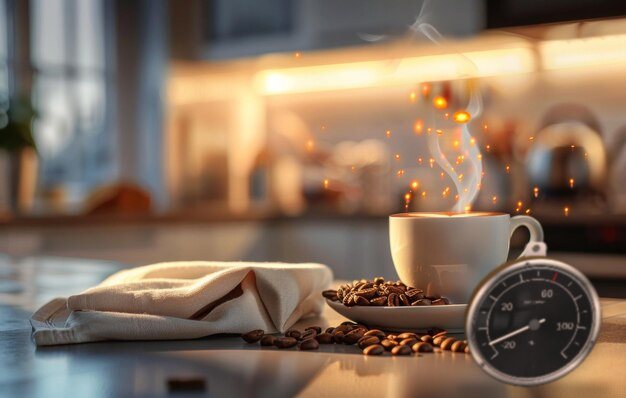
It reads -10 °F
